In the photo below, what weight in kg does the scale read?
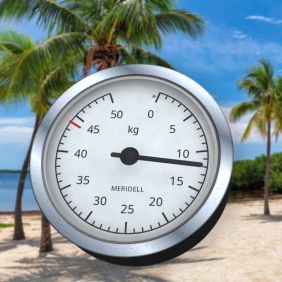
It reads 12 kg
